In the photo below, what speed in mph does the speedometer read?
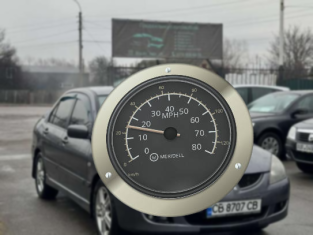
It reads 15 mph
